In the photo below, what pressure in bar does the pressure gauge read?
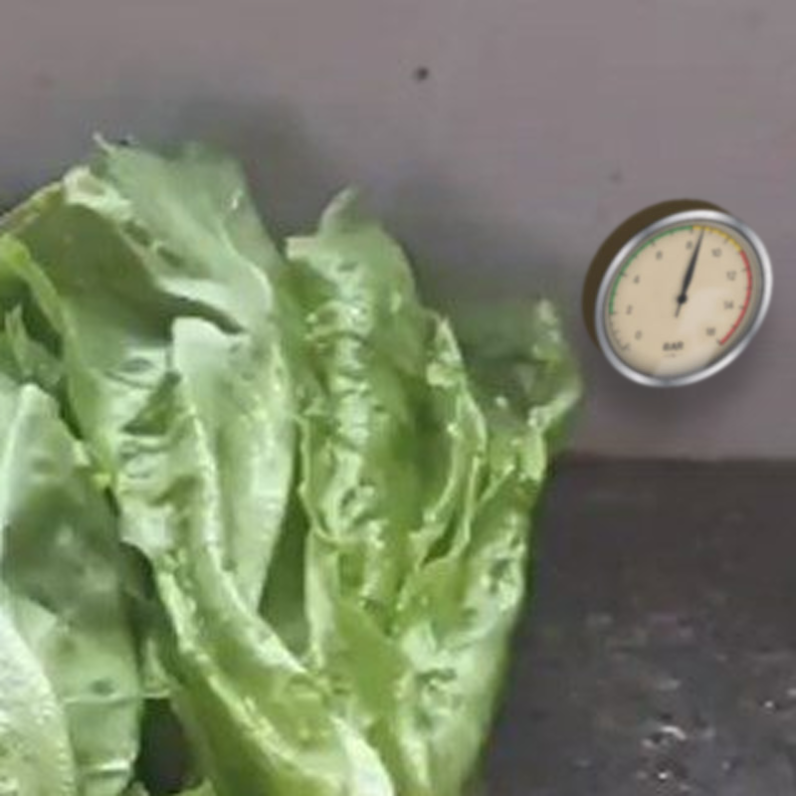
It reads 8.5 bar
